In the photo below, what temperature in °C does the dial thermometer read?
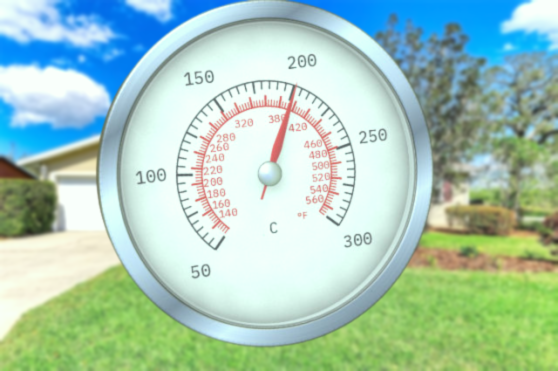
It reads 200 °C
